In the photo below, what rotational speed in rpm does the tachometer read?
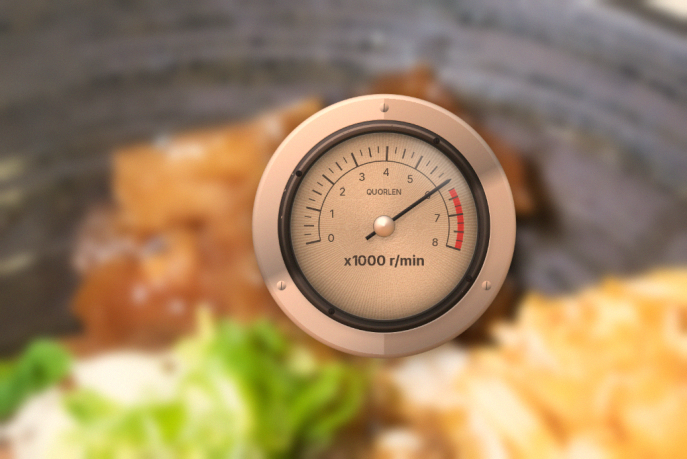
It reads 6000 rpm
